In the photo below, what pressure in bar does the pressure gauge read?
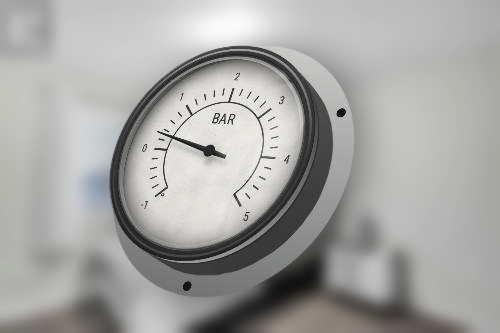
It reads 0.3 bar
